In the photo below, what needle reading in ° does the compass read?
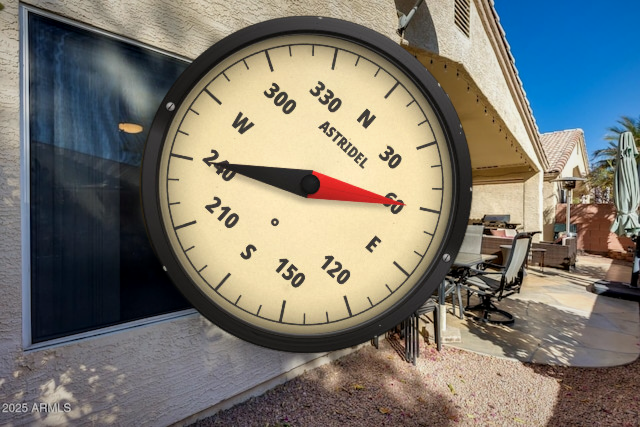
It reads 60 °
